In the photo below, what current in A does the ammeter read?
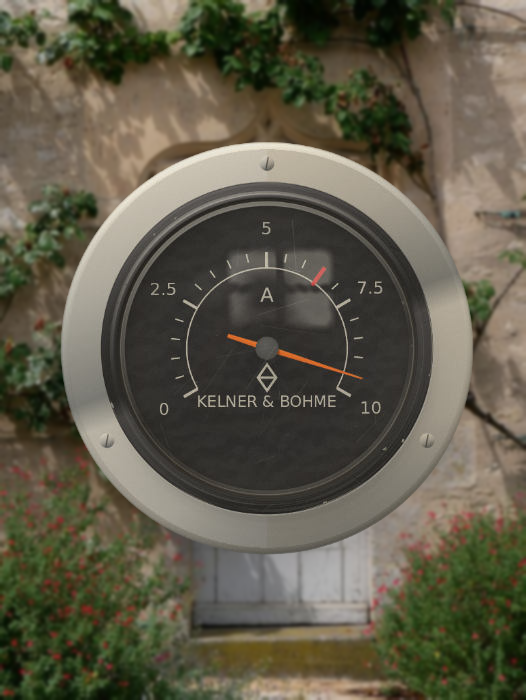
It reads 9.5 A
